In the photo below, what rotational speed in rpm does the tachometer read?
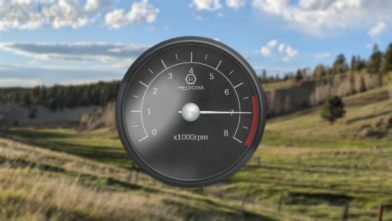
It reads 7000 rpm
